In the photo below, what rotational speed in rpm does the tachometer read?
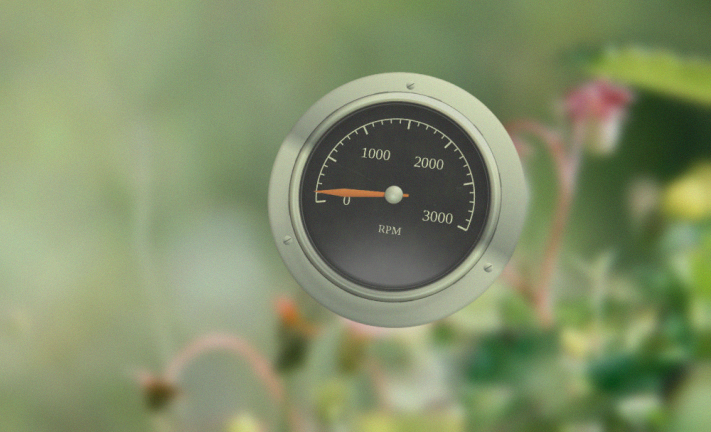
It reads 100 rpm
